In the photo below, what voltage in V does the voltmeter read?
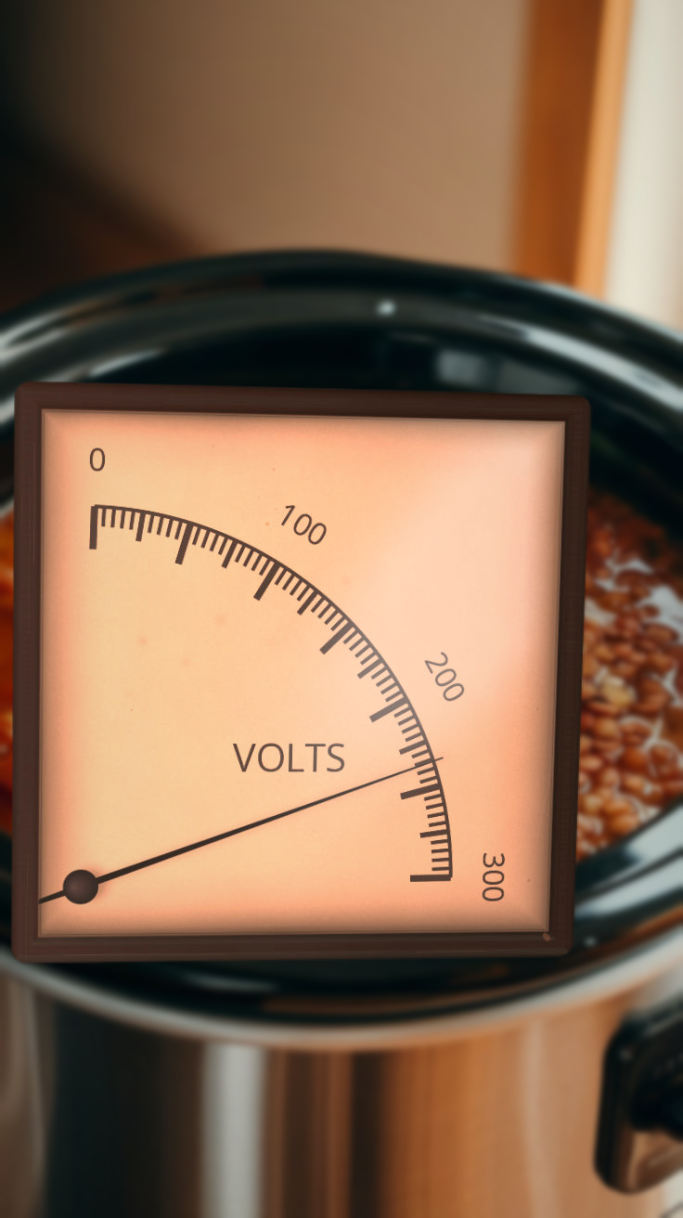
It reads 235 V
